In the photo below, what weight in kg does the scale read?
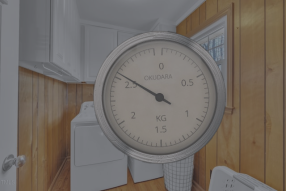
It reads 2.55 kg
